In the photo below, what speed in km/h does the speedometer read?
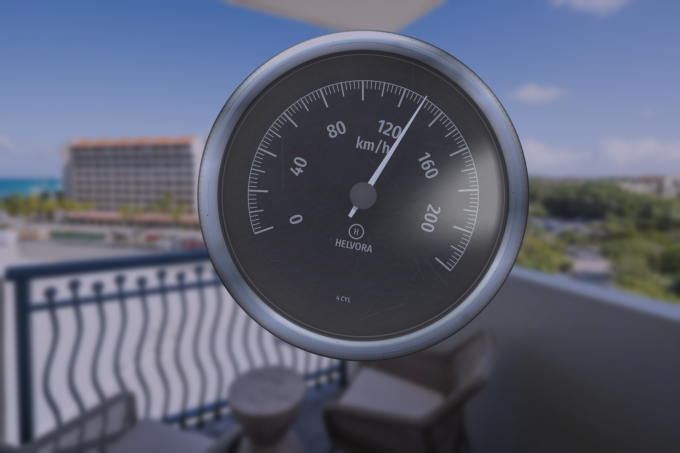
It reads 130 km/h
